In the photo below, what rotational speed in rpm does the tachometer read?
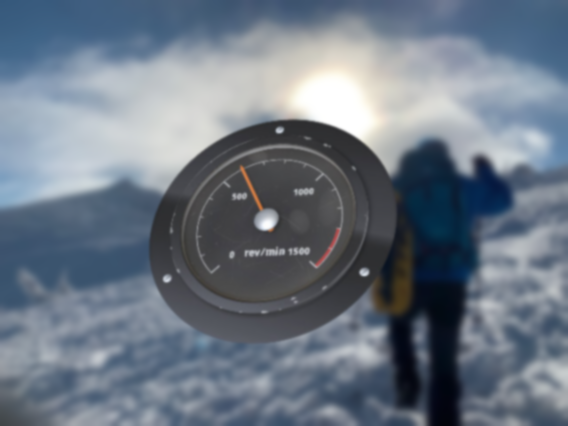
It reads 600 rpm
